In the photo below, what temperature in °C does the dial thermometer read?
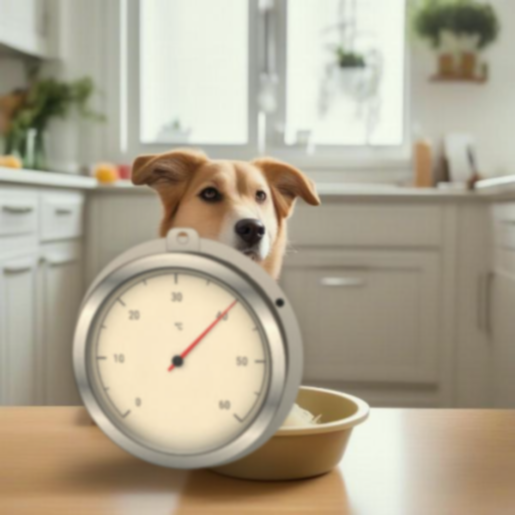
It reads 40 °C
